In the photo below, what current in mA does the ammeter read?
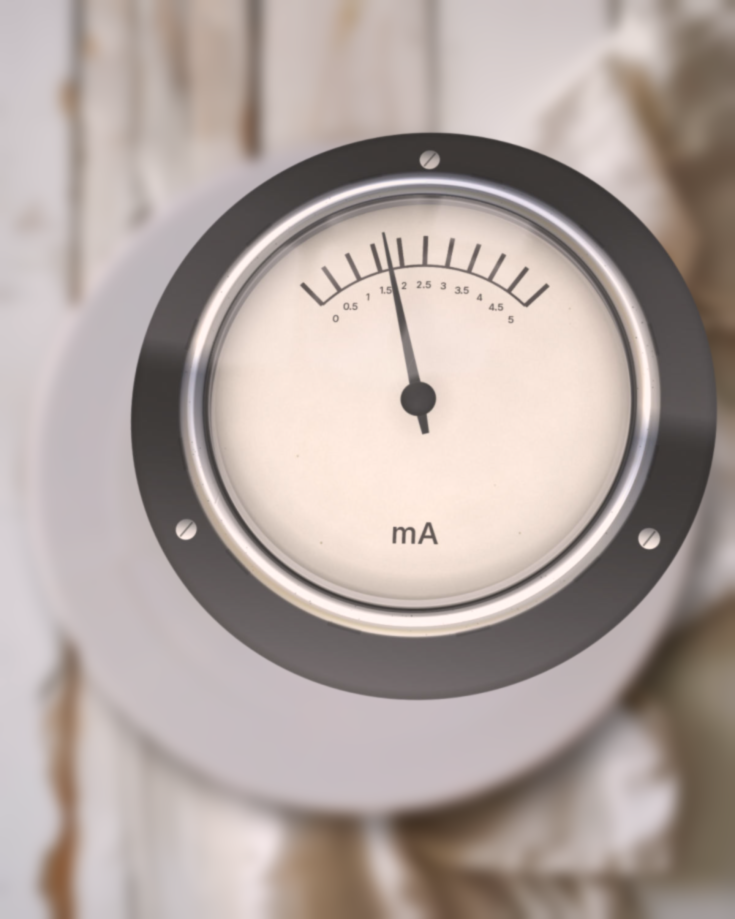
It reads 1.75 mA
